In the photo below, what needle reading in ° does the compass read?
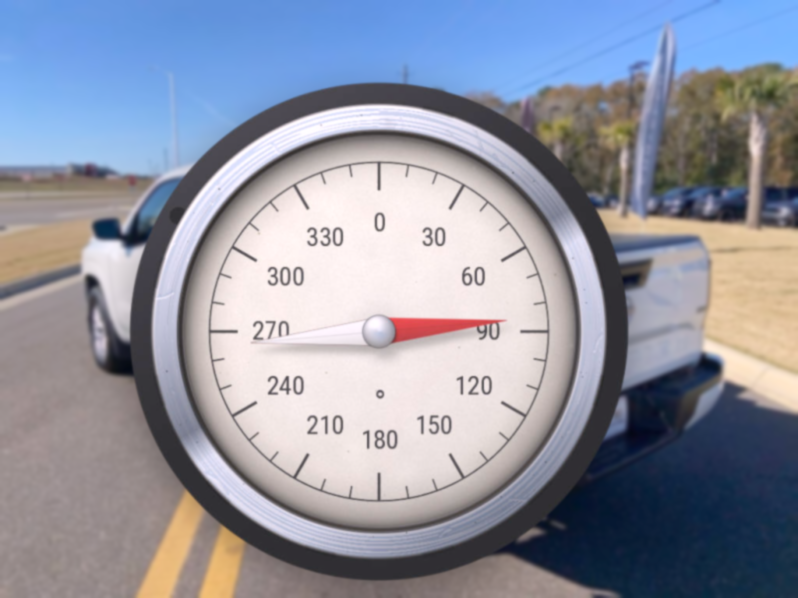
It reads 85 °
